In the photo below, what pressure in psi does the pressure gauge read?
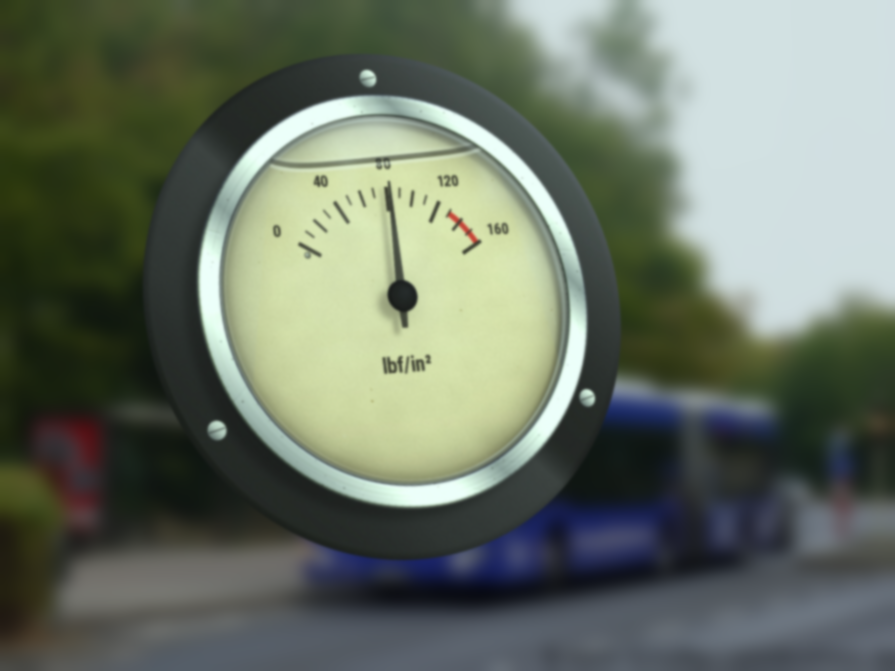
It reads 80 psi
